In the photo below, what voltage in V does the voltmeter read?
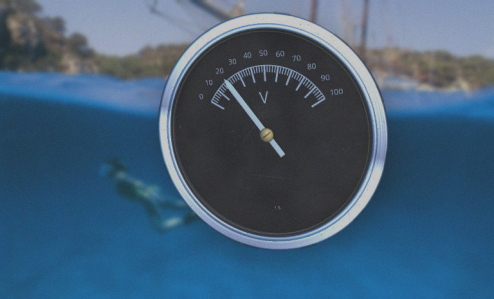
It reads 20 V
